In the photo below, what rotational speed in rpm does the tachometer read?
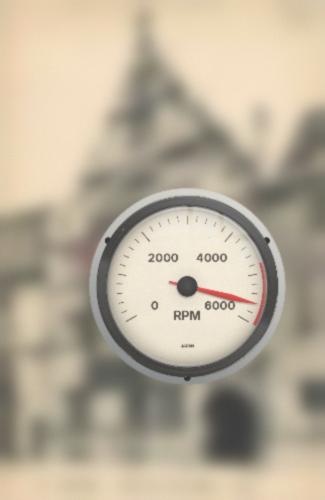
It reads 5600 rpm
